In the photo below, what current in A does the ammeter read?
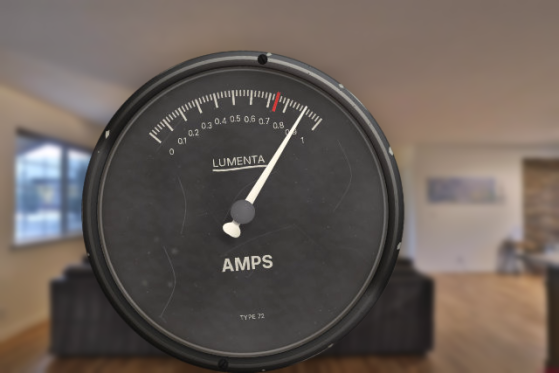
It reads 0.9 A
